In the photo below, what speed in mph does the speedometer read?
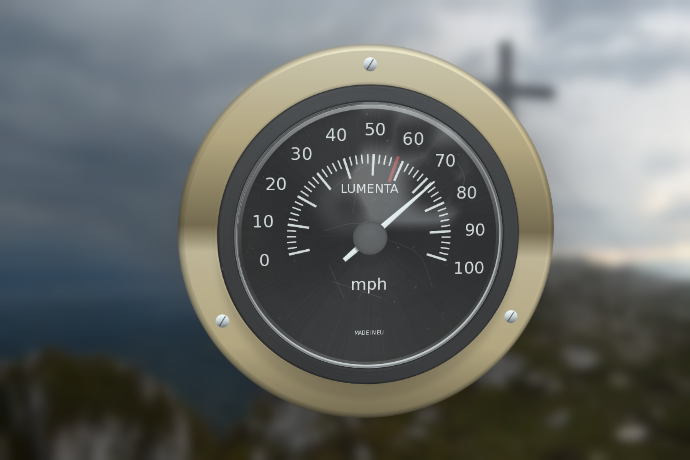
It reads 72 mph
